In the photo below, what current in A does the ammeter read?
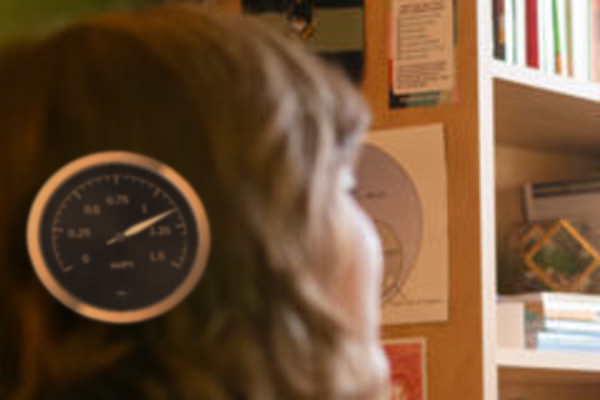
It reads 1.15 A
